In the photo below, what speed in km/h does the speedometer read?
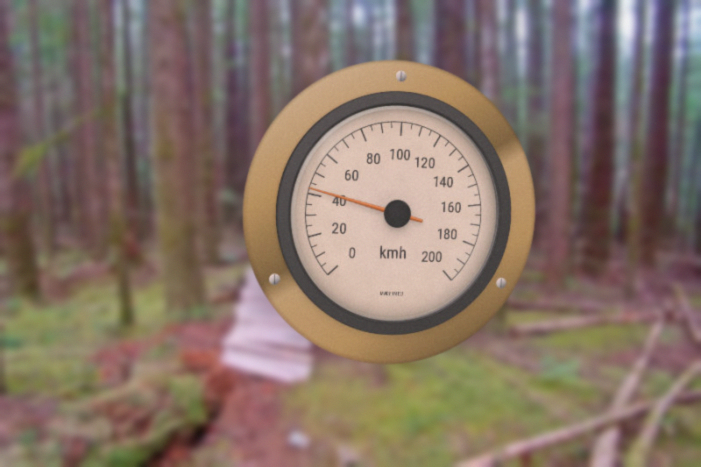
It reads 42.5 km/h
